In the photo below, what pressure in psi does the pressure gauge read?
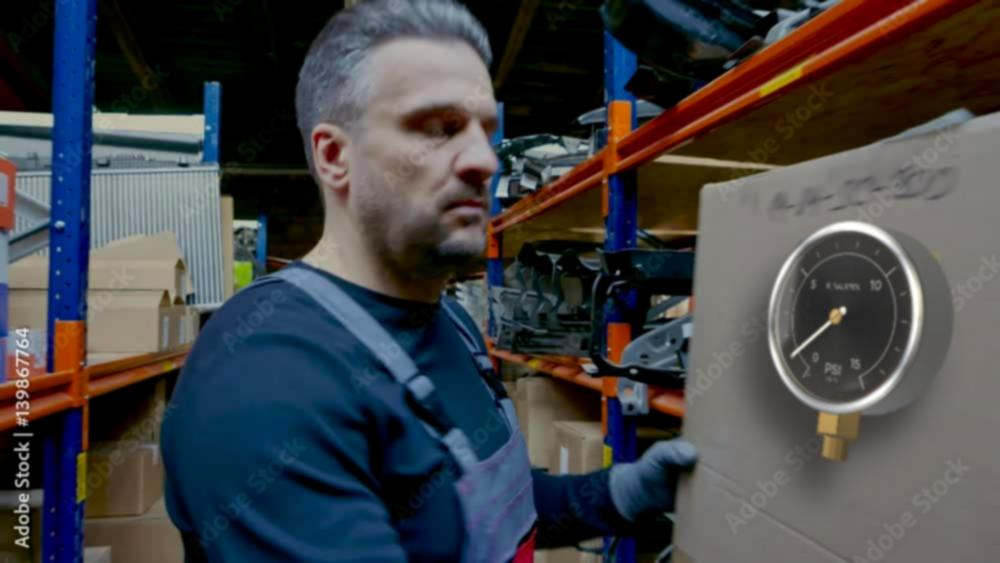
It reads 1 psi
